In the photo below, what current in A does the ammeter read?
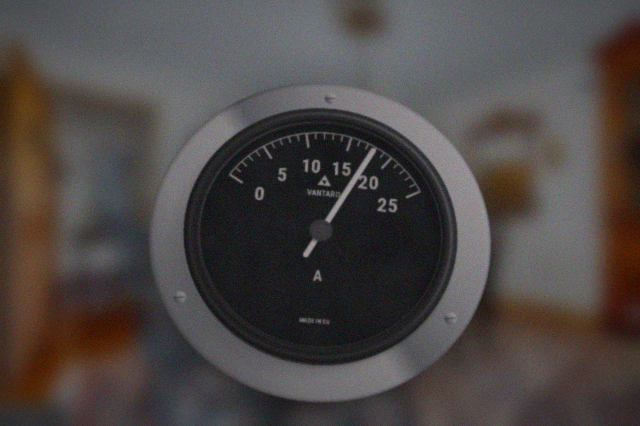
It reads 18 A
